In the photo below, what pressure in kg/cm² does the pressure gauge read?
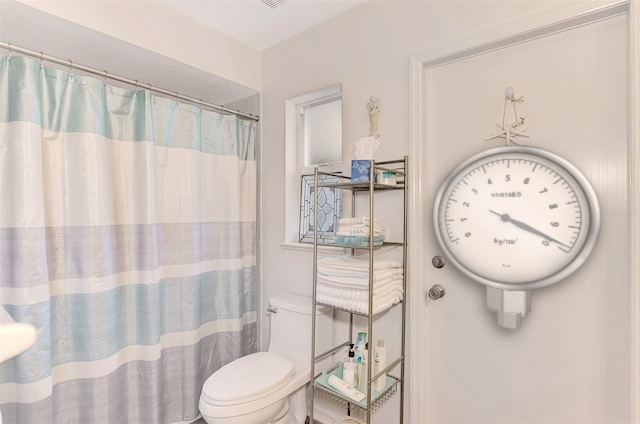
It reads 9.8 kg/cm²
